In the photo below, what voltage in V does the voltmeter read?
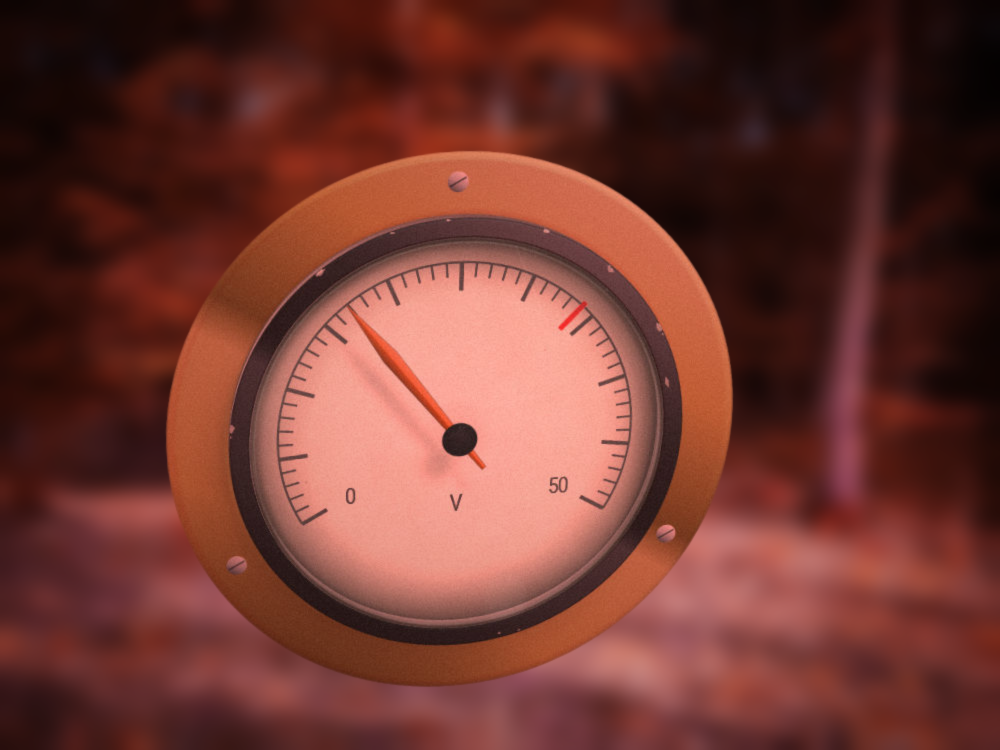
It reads 17 V
